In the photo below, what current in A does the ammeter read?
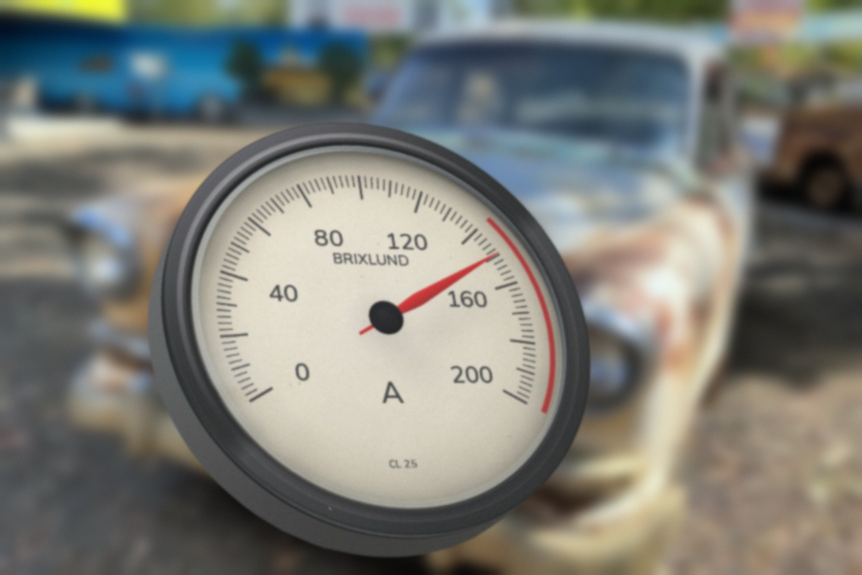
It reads 150 A
